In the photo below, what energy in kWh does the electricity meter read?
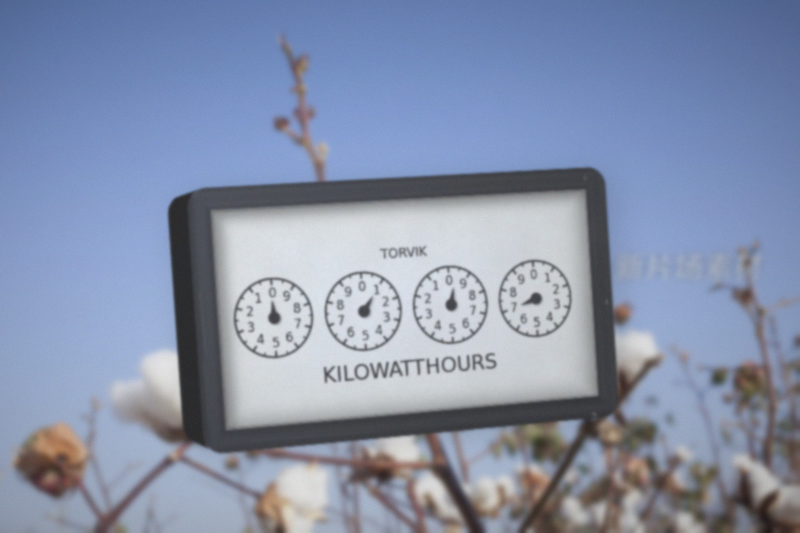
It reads 97 kWh
